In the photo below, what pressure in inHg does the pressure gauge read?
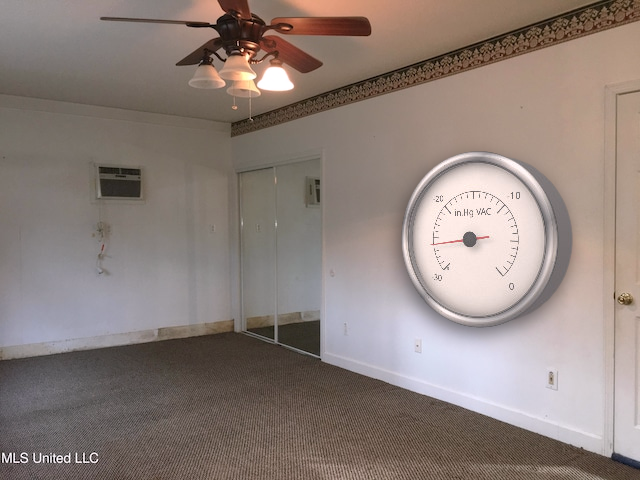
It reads -26 inHg
